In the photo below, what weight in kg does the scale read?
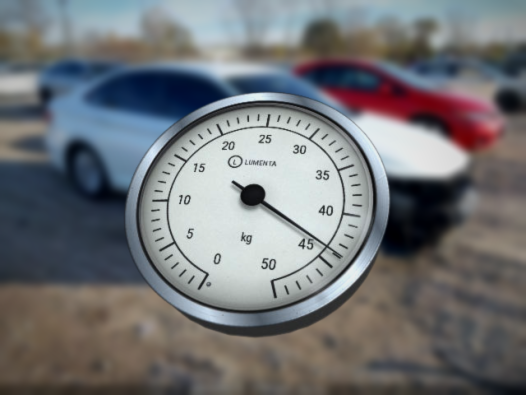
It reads 44 kg
